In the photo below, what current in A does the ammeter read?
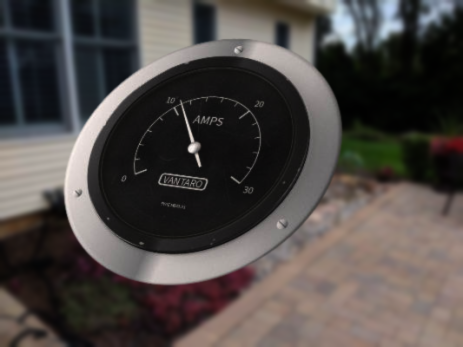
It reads 11 A
